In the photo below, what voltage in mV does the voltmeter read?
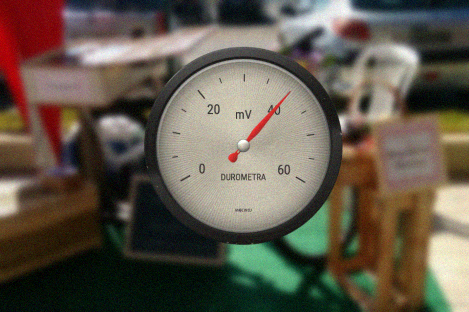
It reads 40 mV
